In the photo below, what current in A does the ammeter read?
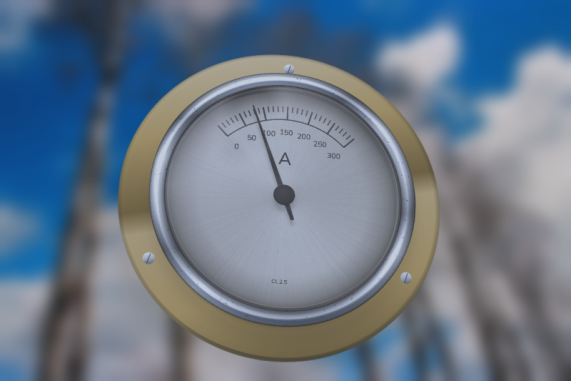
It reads 80 A
